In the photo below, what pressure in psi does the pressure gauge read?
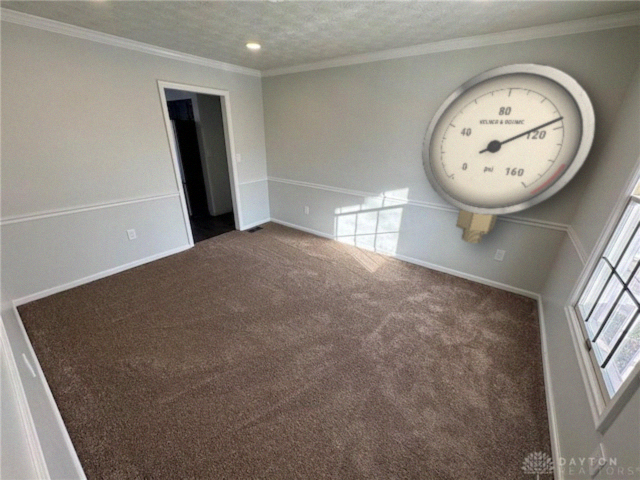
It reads 115 psi
